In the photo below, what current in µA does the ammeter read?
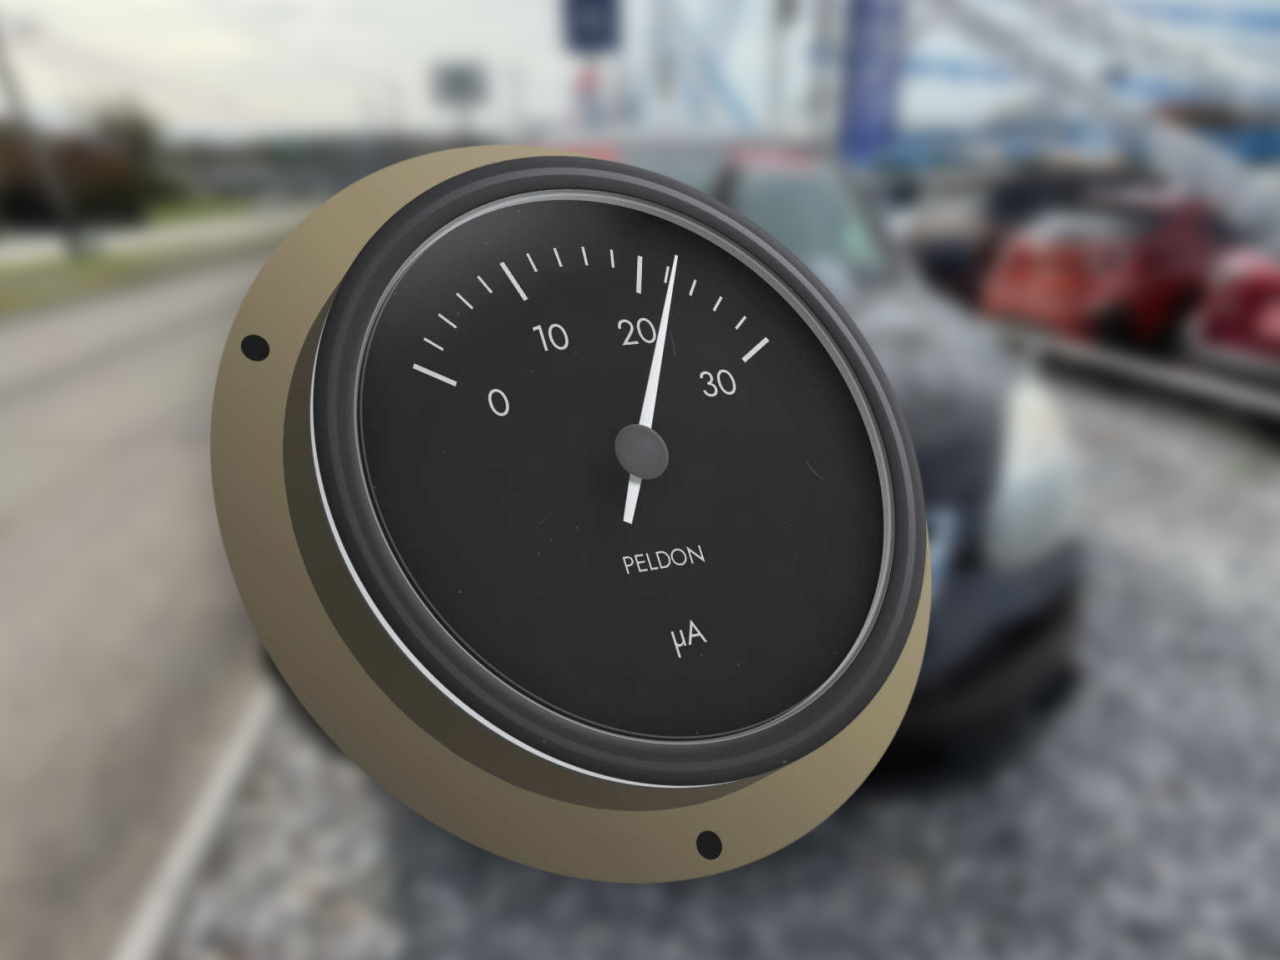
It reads 22 µA
